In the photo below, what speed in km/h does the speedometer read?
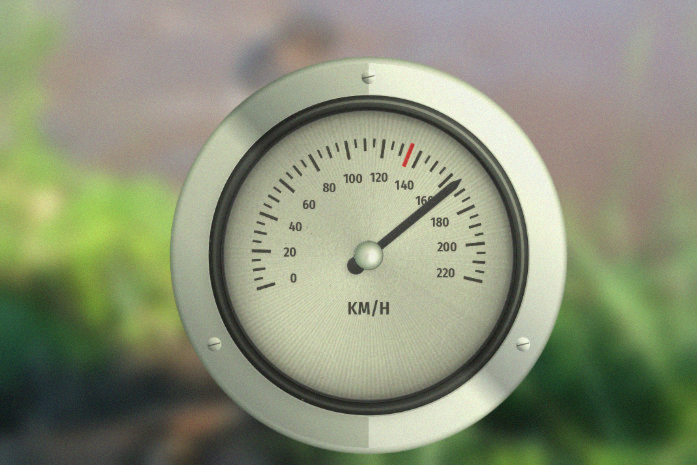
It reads 165 km/h
